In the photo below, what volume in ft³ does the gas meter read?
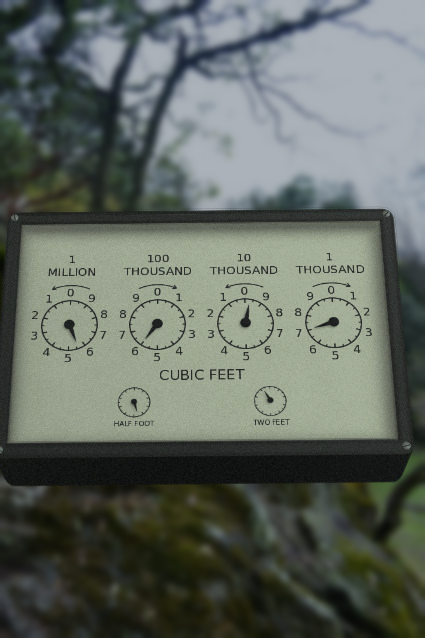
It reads 559700 ft³
